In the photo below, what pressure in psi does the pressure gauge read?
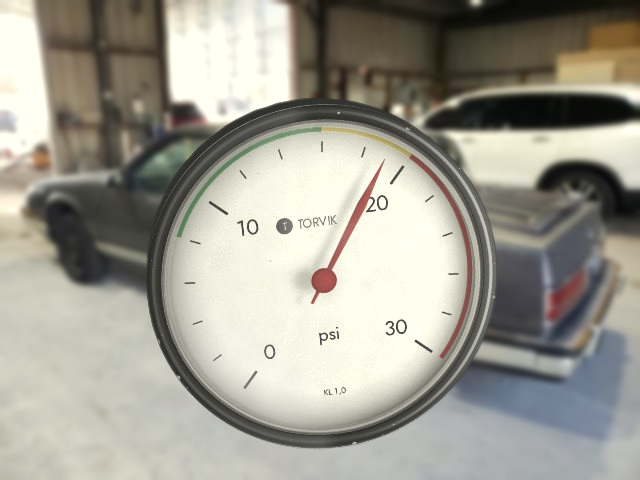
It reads 19 psi
